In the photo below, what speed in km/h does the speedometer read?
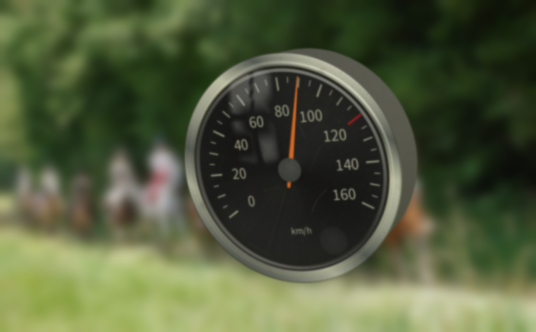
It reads 90 km/h
